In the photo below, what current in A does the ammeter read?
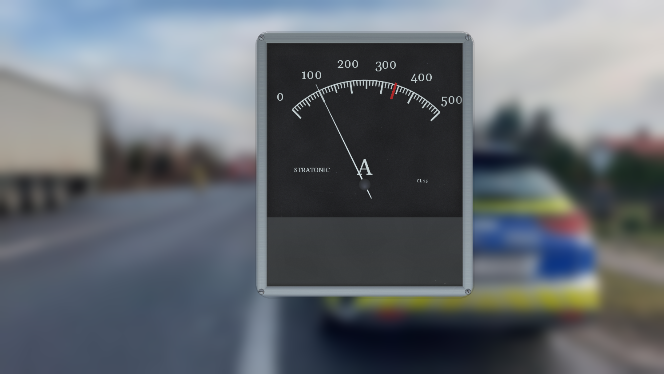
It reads 100 A
